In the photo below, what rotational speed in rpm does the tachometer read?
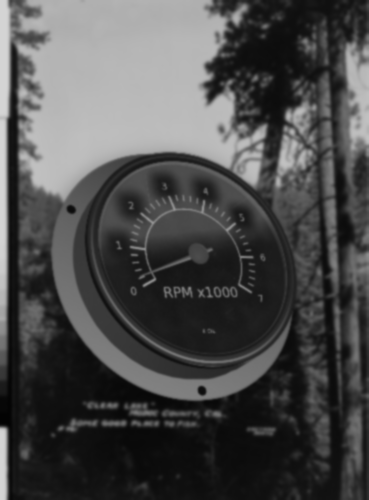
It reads 200 rpm
